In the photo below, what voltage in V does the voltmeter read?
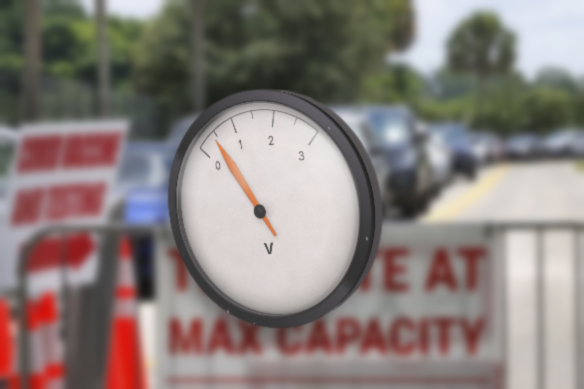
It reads 0.5 V
